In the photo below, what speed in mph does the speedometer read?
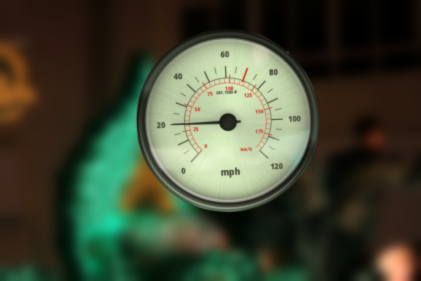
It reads 20 mph
